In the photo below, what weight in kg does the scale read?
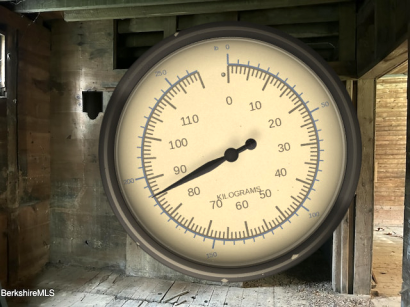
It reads 86 kg
